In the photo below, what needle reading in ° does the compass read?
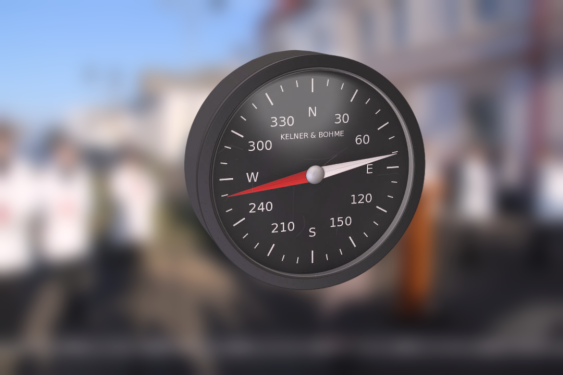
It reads 260 °
